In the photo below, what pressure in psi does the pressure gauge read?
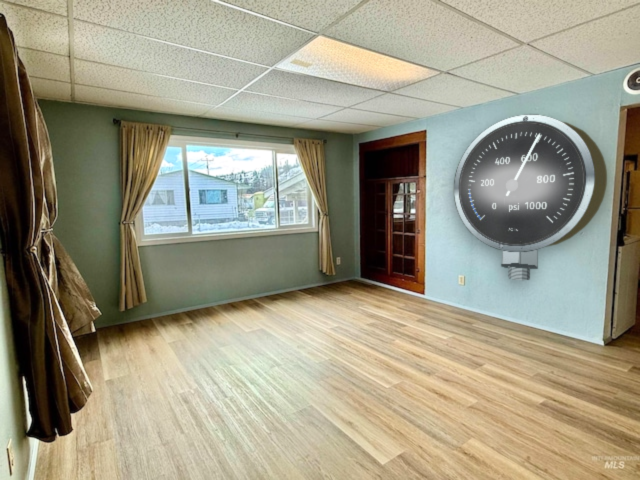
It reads 600 psi
